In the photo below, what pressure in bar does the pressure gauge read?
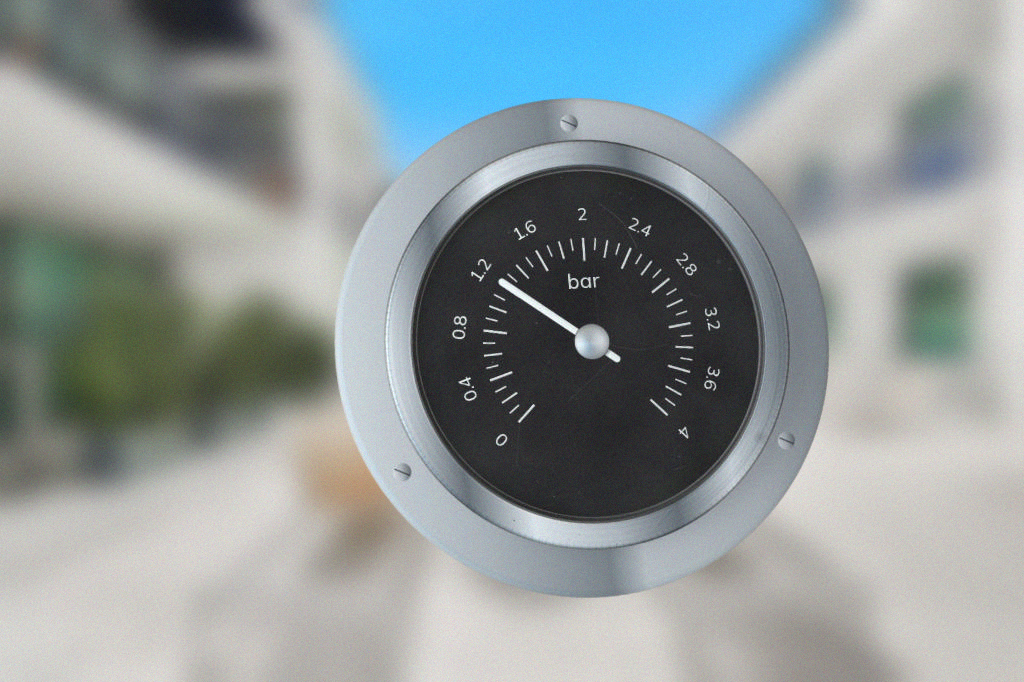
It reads 1.2 bar
